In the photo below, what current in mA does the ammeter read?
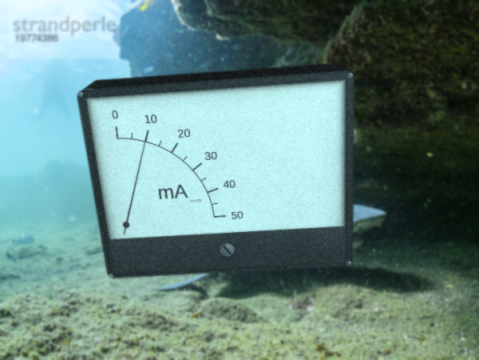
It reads 10 mA
